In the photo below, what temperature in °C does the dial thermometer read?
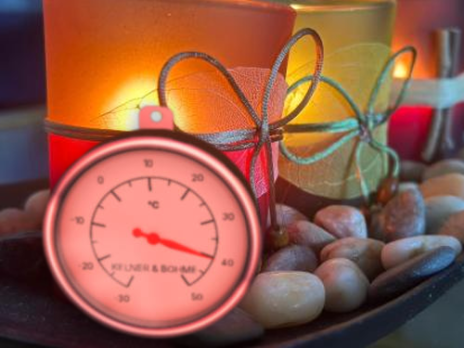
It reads 40 °C
